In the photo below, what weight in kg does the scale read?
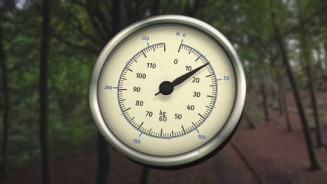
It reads 15 kg
